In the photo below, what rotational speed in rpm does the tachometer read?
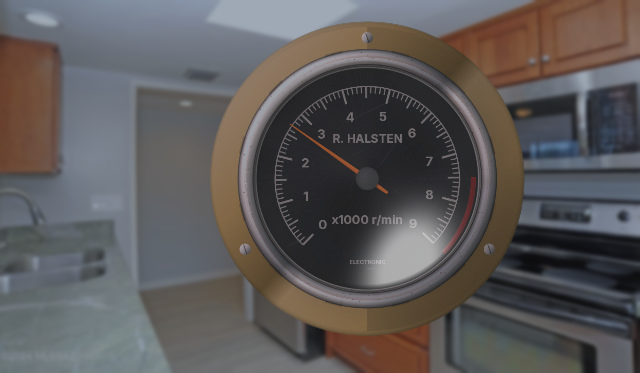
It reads 2700 rpm
